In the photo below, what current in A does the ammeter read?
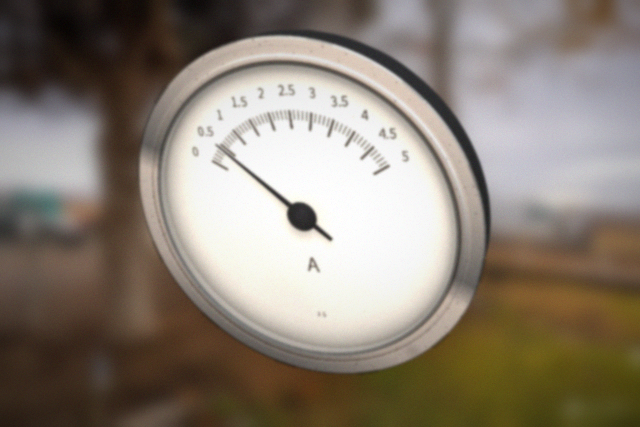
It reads 0.5 A
